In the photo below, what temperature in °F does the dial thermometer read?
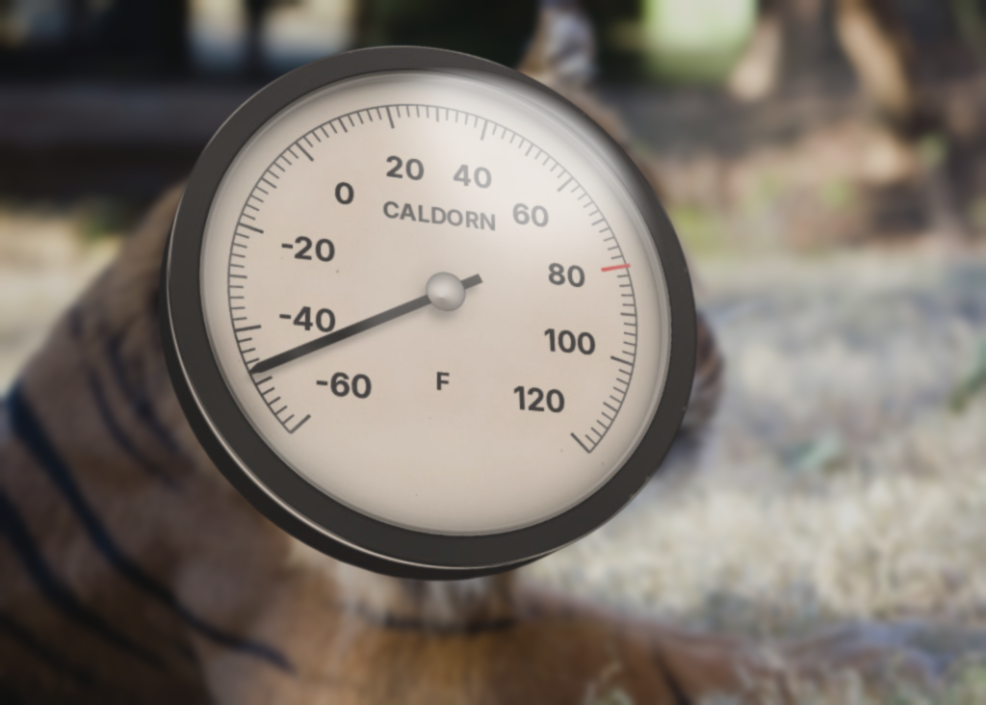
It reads -48 °F
